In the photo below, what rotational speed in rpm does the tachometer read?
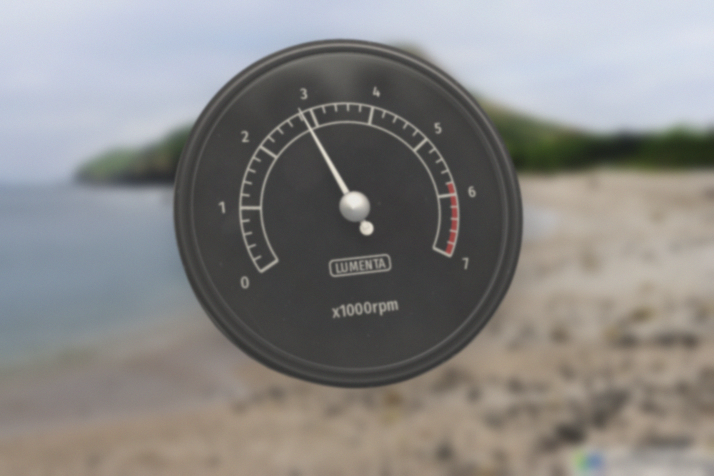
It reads 2800 rpm
